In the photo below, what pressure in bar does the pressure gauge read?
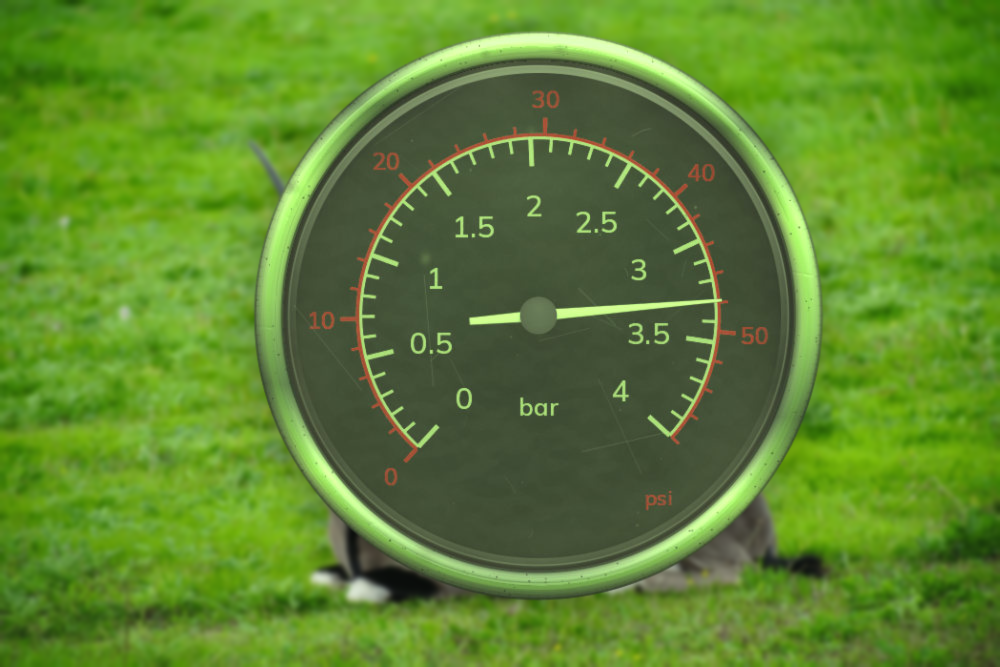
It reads 3.3 bar
